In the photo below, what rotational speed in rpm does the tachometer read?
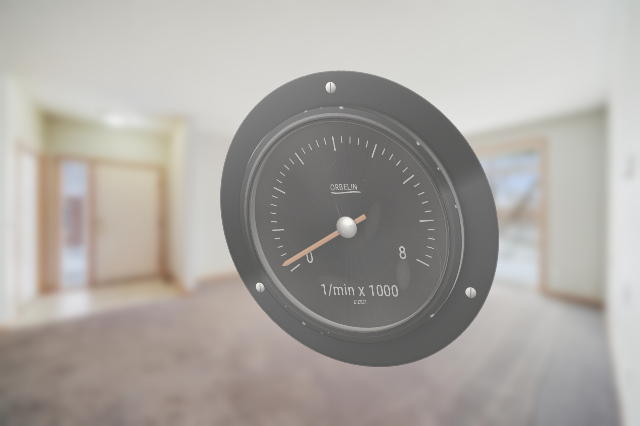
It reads 200 rpm
